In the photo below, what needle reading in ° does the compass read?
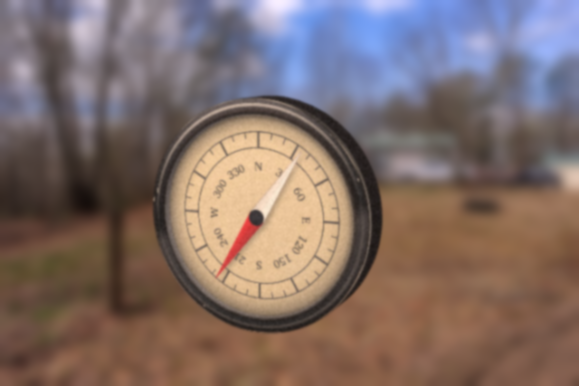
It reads 215 °
